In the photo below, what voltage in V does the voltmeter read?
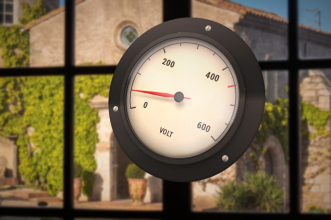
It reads 50 V
